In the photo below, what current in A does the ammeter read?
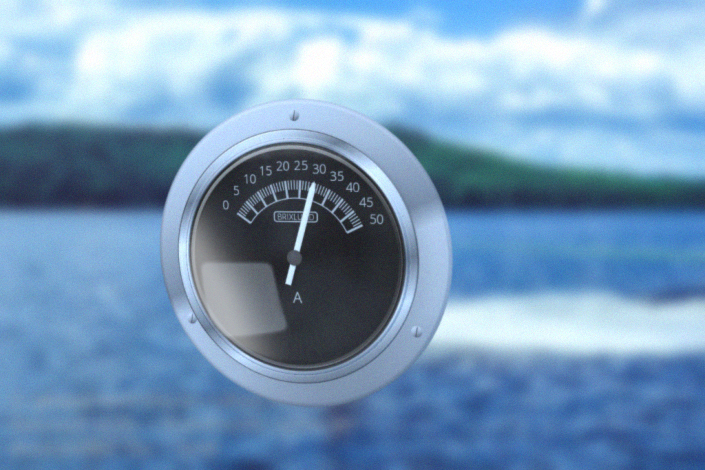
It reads 30 A
